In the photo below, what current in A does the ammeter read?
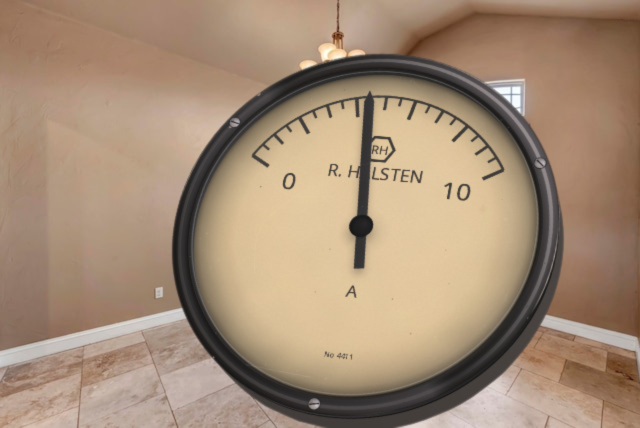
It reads 4.5 A
